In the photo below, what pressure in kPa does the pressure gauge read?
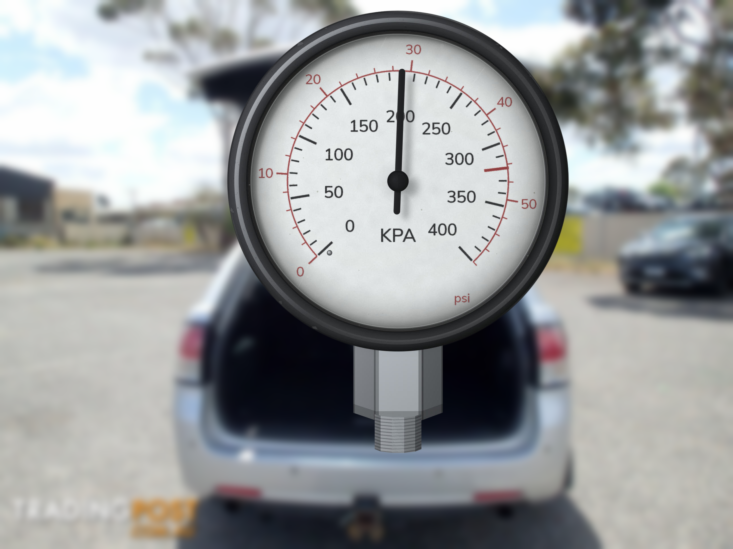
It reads 200 kPa
